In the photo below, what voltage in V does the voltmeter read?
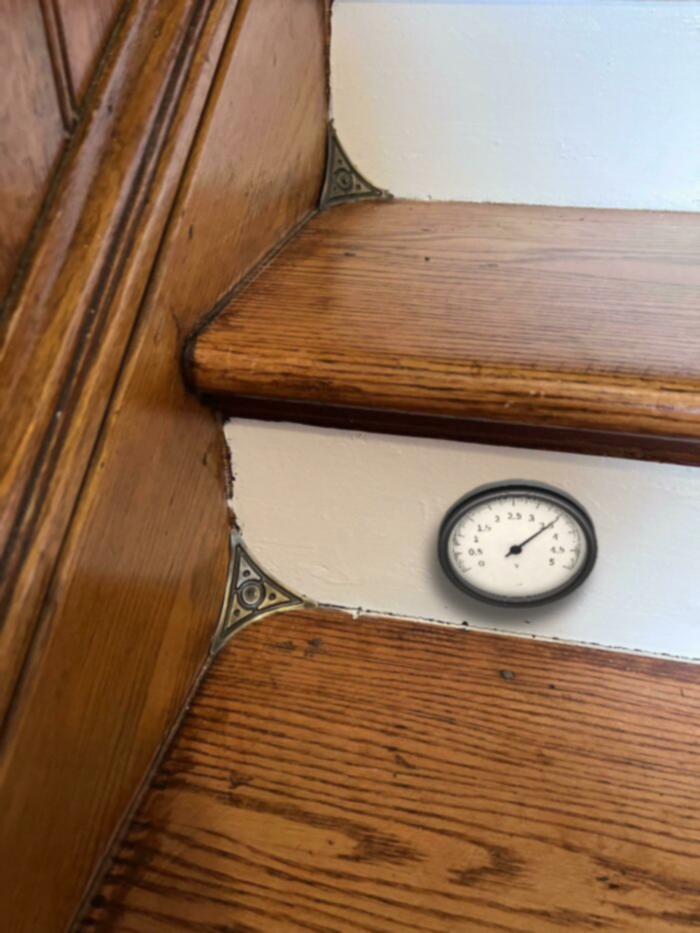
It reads 3.5 V
